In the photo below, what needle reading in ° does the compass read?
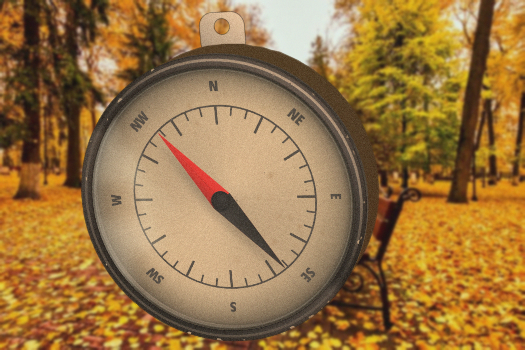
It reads 320 °
